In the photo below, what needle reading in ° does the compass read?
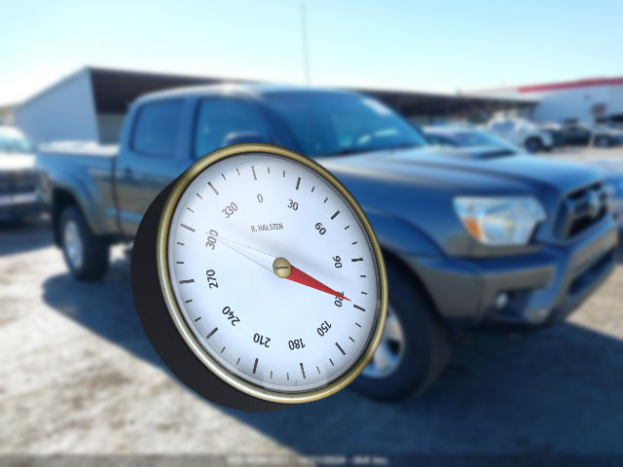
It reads 120 °
